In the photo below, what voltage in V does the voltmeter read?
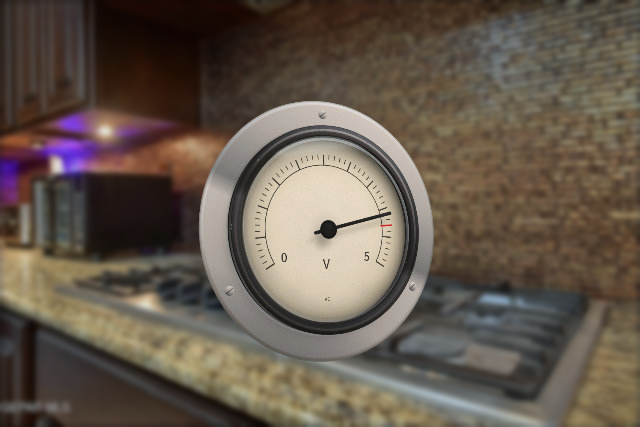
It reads 4.1 V
